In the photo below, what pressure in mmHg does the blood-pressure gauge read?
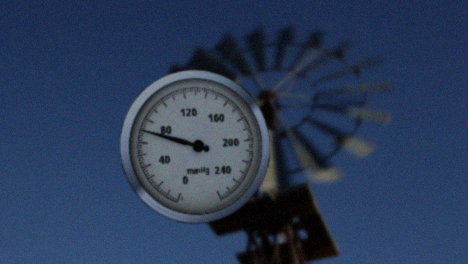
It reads 70 mmHg
